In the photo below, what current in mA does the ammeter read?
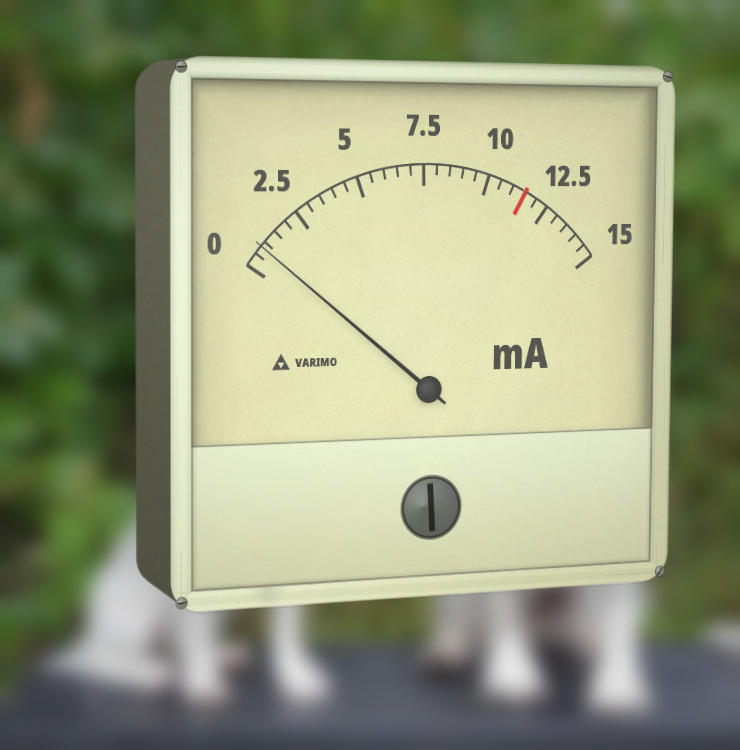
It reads 0.75 mA
